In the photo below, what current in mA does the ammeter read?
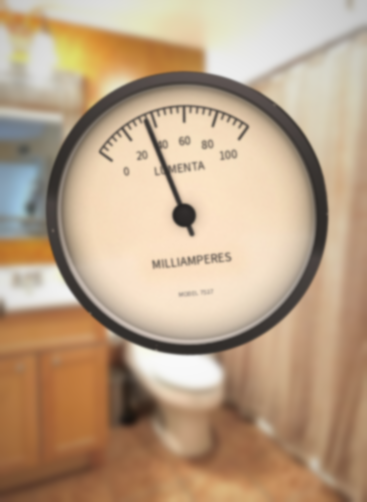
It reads 36 mA
